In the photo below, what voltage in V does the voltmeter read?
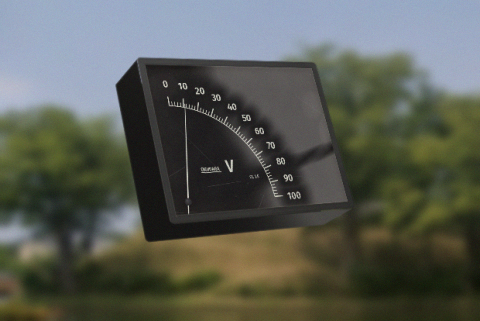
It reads 10 V
